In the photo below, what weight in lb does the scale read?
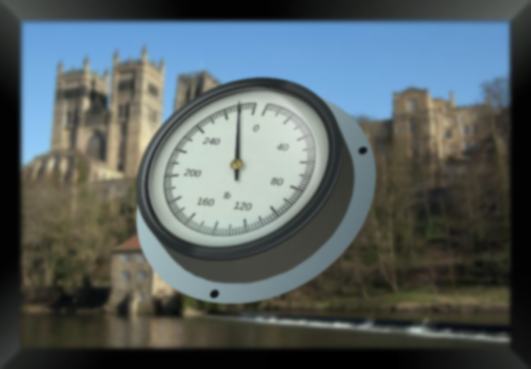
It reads 270 lb
